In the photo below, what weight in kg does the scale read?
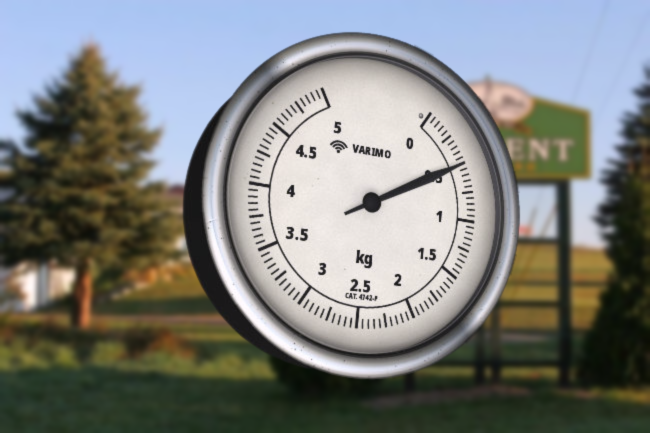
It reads 0.5 kg
